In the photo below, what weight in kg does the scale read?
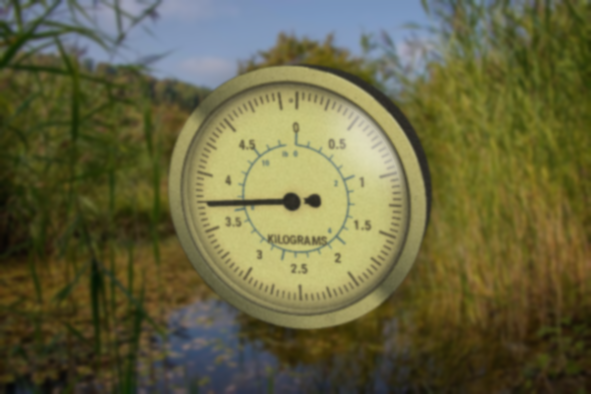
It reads 3.75 kg
